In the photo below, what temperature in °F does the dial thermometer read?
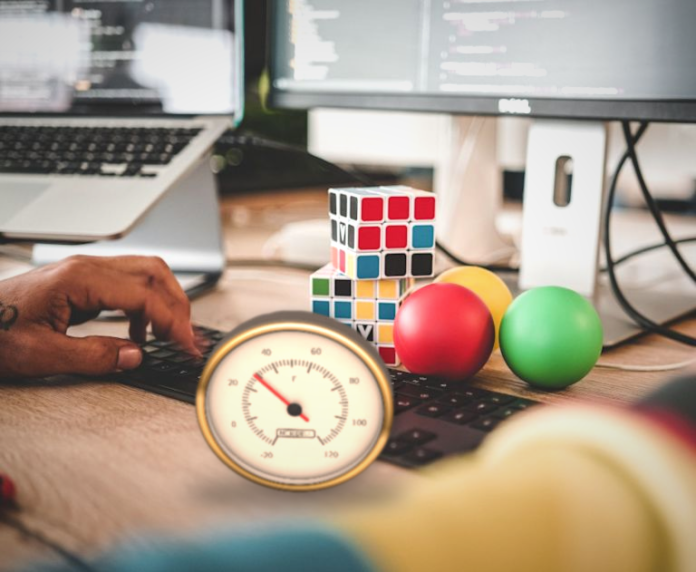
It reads 30 °F
